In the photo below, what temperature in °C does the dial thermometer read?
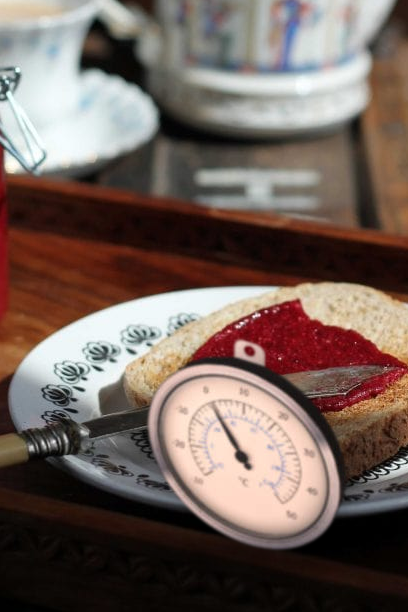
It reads 0 °C
